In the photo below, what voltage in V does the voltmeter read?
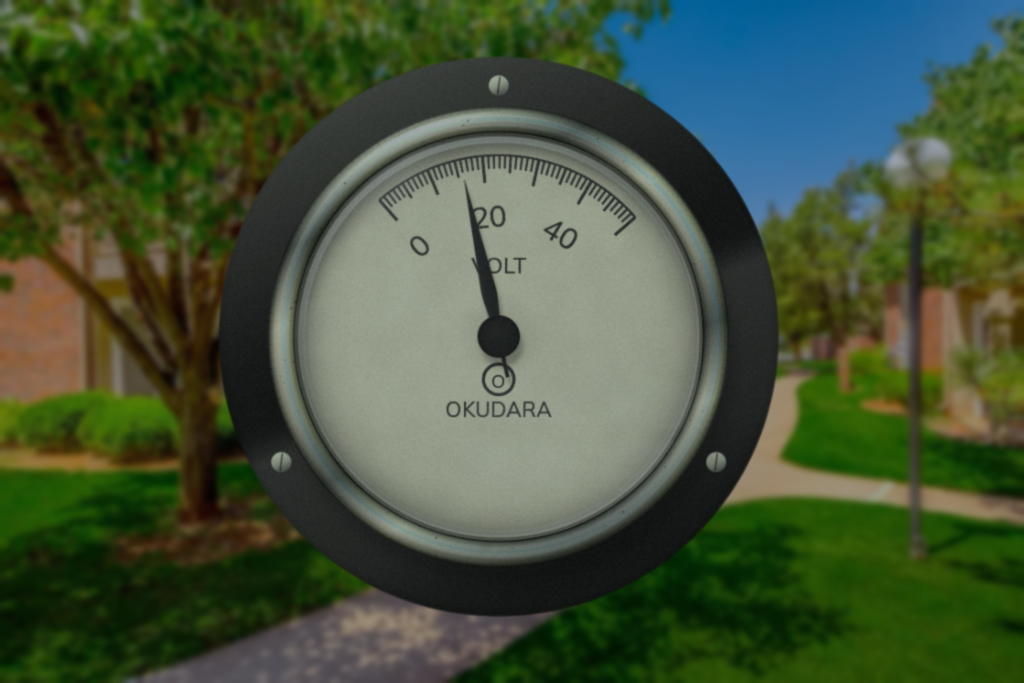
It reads 16 V
